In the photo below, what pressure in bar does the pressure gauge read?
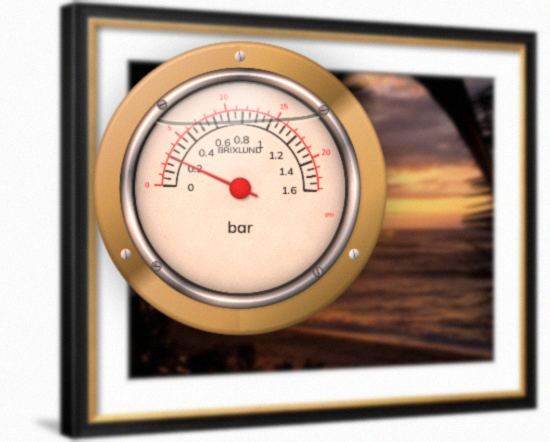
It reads 0.2 bar
